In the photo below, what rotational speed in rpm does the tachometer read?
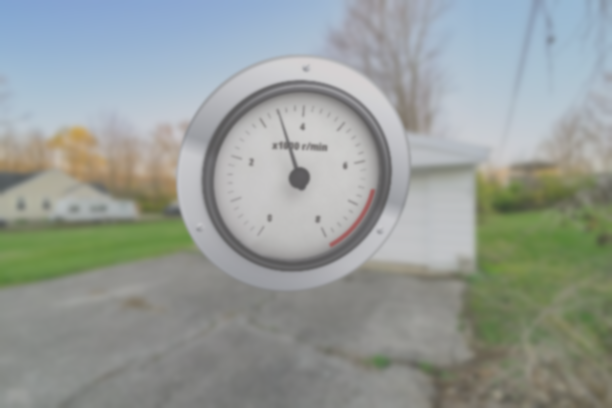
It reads 3400 rpm
